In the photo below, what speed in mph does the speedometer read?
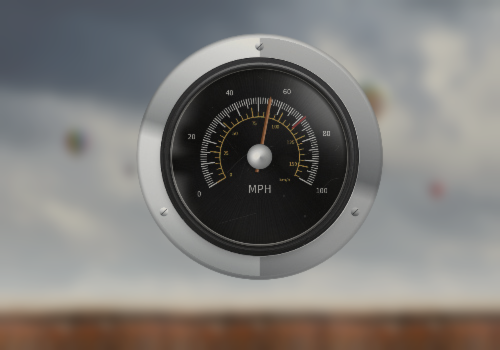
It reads 55 mph
